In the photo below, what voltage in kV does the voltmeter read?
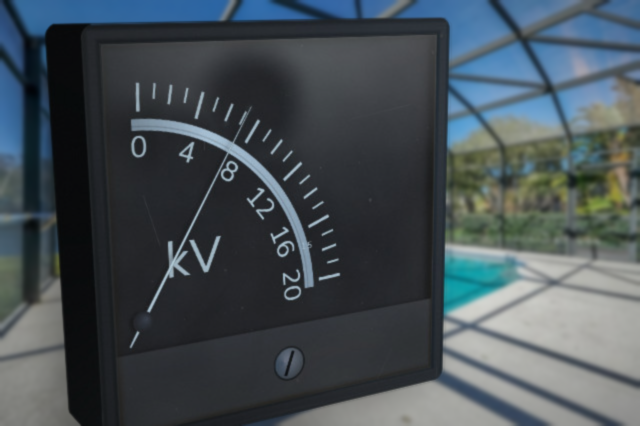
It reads 7 kV
